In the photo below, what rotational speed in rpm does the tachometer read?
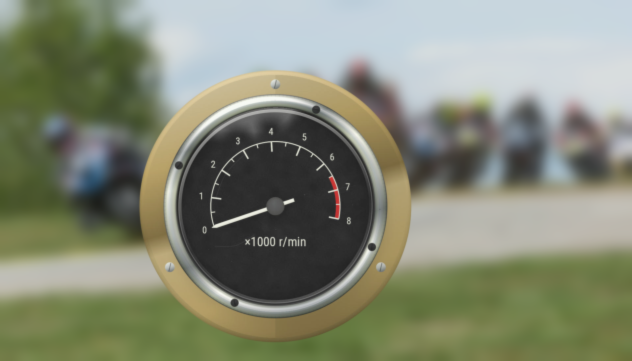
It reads 0 rpm
